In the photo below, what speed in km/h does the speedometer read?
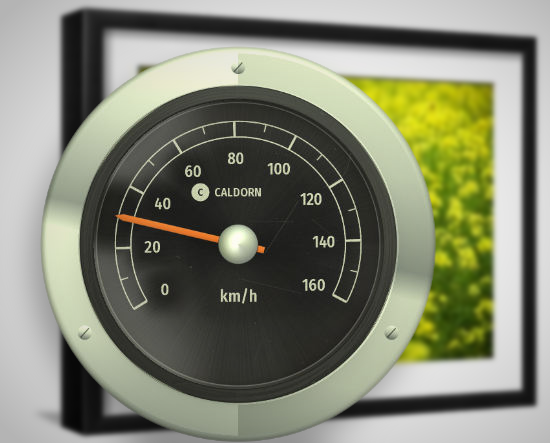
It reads 30 km/h
